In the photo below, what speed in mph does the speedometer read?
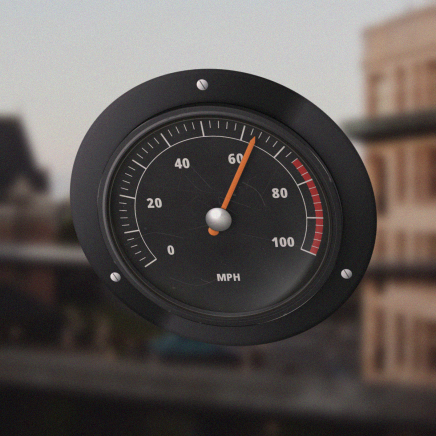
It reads 63 mph
